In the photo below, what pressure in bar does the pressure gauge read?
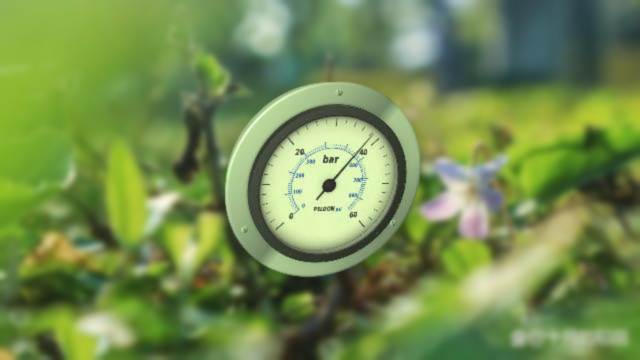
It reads 38 bar
